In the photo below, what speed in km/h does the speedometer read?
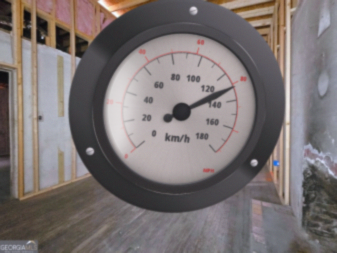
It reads 130 km/h
